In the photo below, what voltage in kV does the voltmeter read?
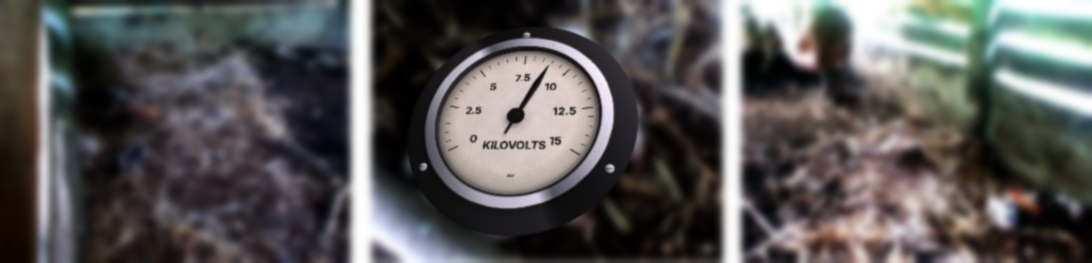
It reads 9 kV
